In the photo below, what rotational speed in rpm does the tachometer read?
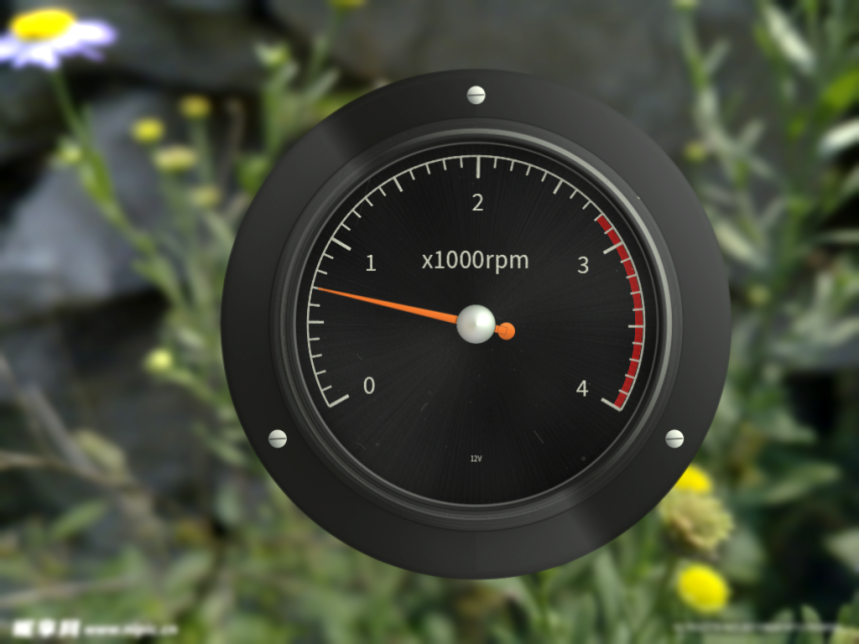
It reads 700 rpm
